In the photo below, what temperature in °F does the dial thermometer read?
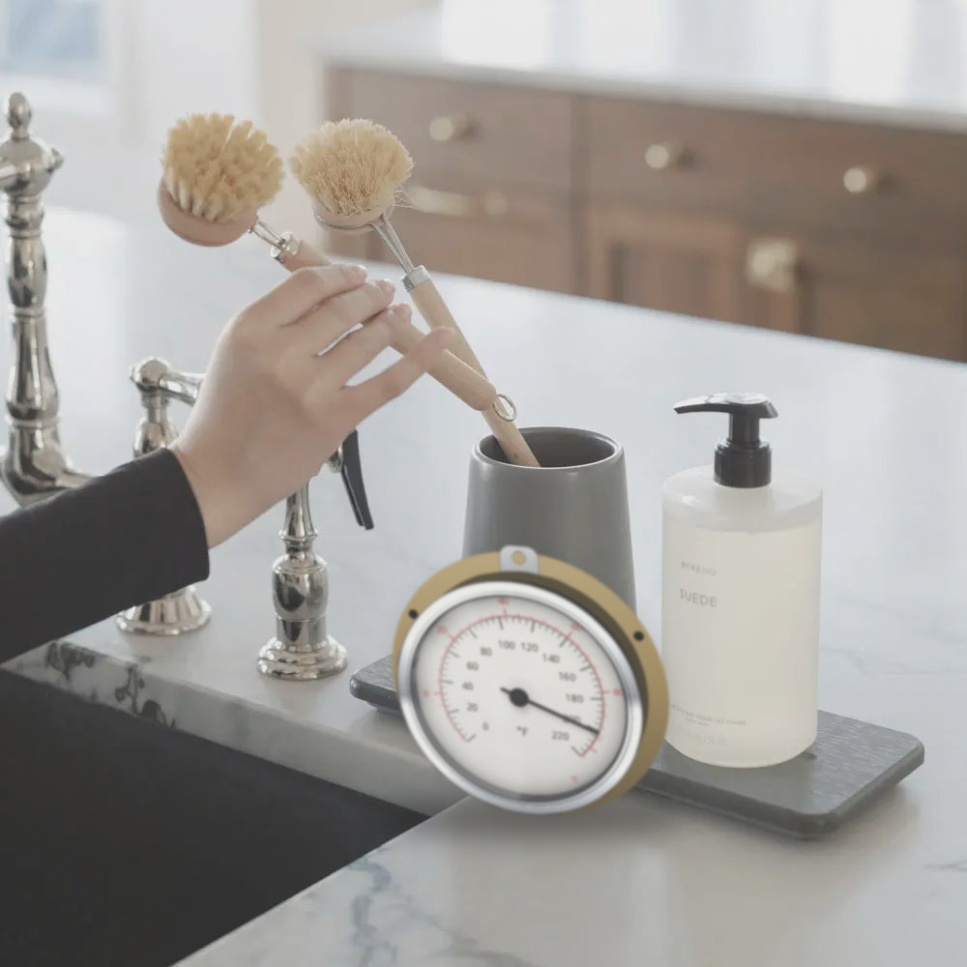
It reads 200 °F
